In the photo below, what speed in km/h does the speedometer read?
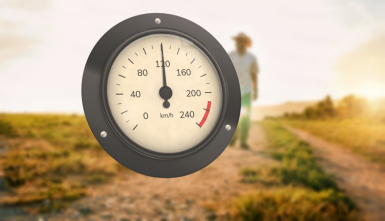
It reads 120 km/h
